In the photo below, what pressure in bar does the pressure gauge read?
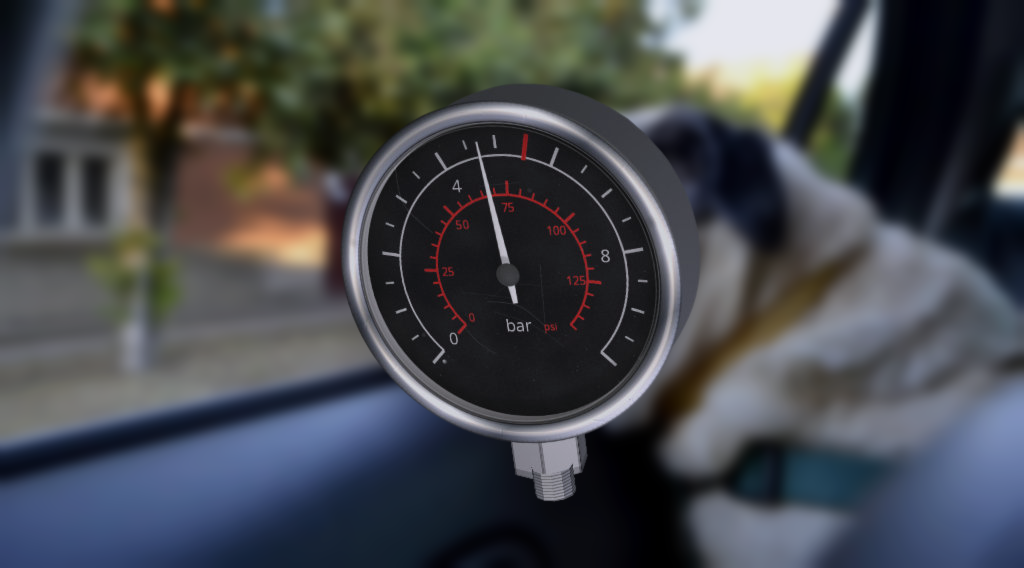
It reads 4.75 bar
